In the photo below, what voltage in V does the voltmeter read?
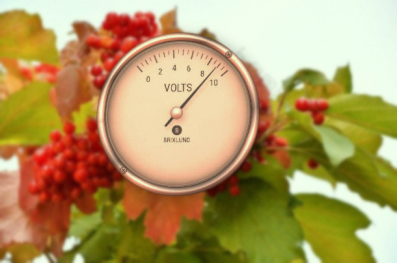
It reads 9 V
